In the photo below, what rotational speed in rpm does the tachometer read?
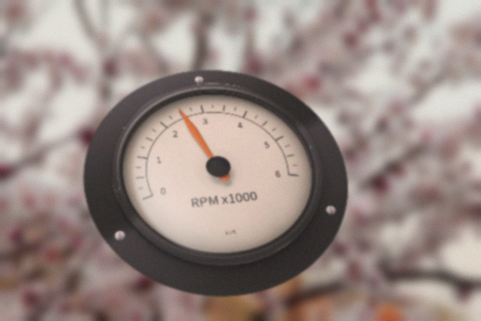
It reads 2500 rpm
